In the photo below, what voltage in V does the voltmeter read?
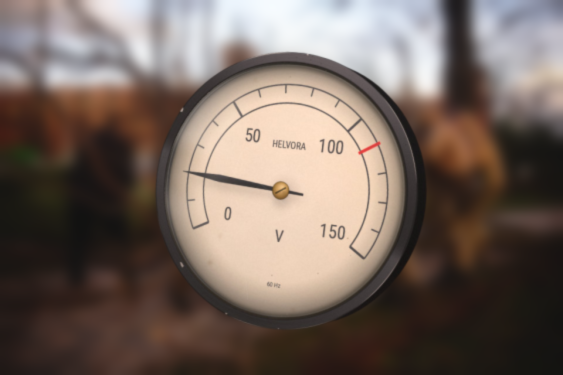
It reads 20 V
